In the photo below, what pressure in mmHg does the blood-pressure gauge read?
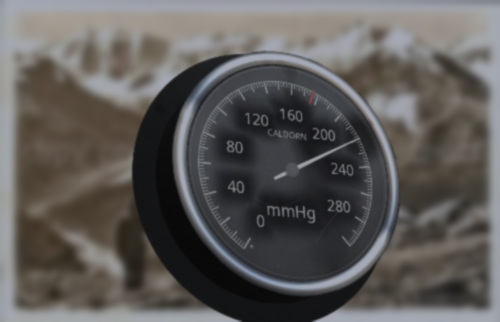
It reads 220 mmHg
